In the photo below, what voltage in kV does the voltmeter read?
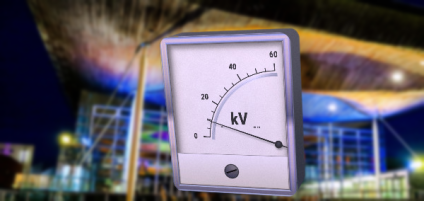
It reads 10 kV
